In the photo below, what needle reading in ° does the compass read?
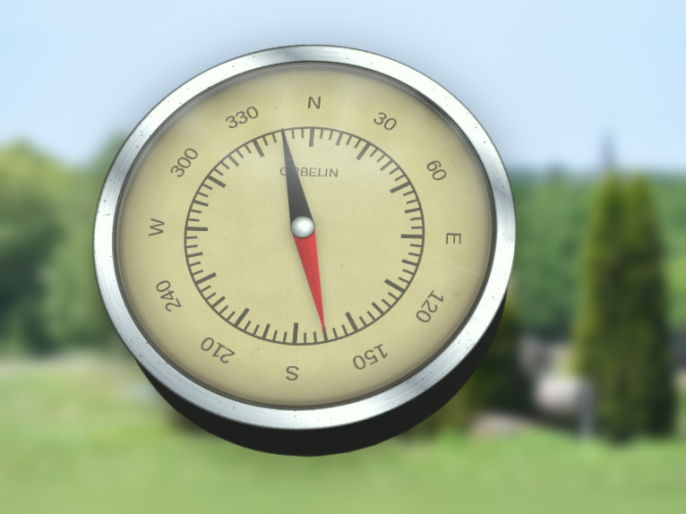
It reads 165 °
